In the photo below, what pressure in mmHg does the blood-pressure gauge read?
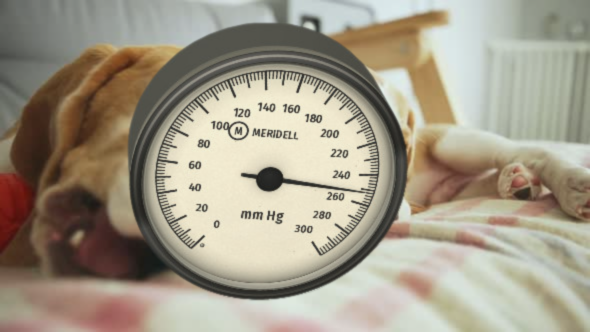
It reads 250 mmHg
